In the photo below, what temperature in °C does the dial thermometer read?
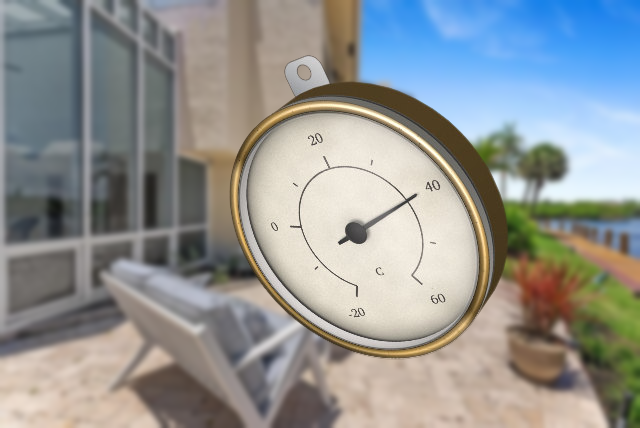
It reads 40 °C
